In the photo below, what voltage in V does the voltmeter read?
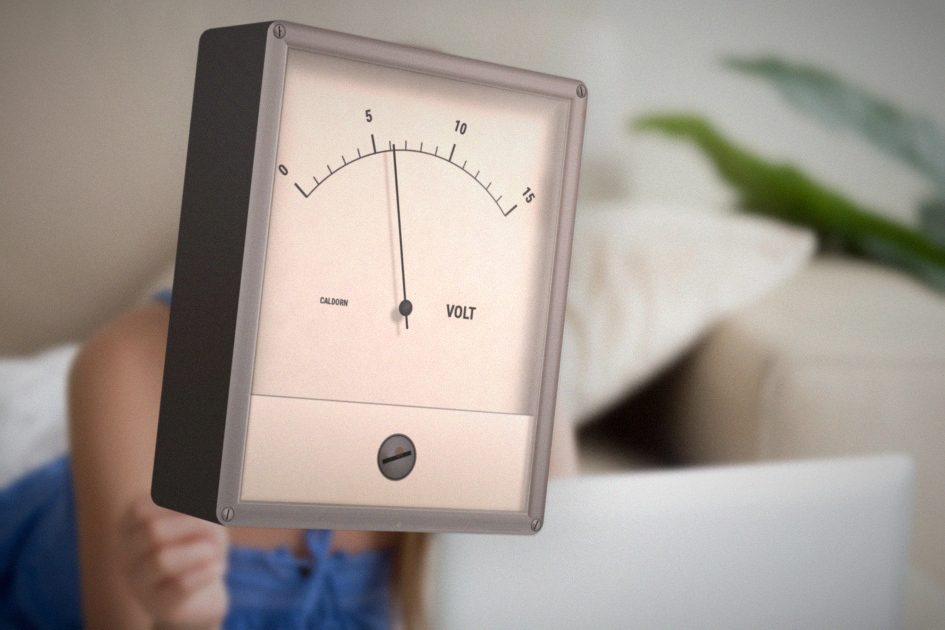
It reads 6 V
